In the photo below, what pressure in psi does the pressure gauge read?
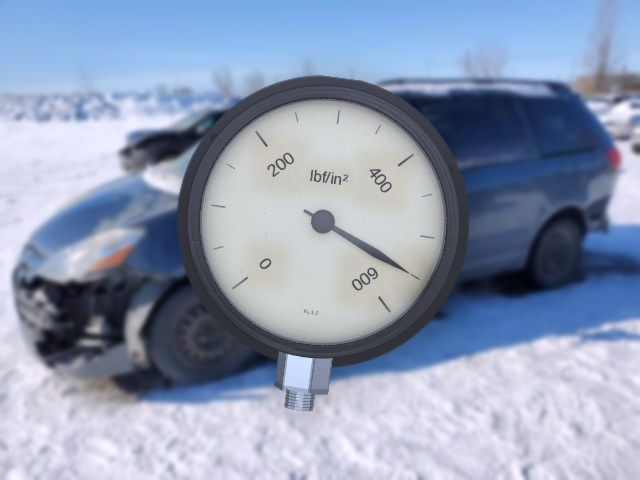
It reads 550 psi
